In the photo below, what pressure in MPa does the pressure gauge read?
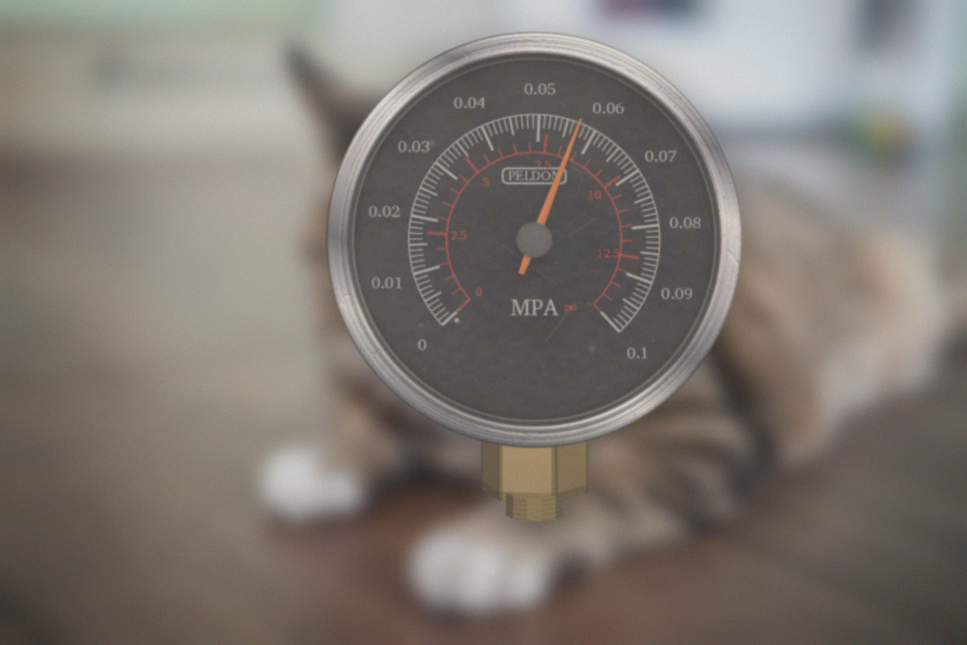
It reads 0.057 MPa
